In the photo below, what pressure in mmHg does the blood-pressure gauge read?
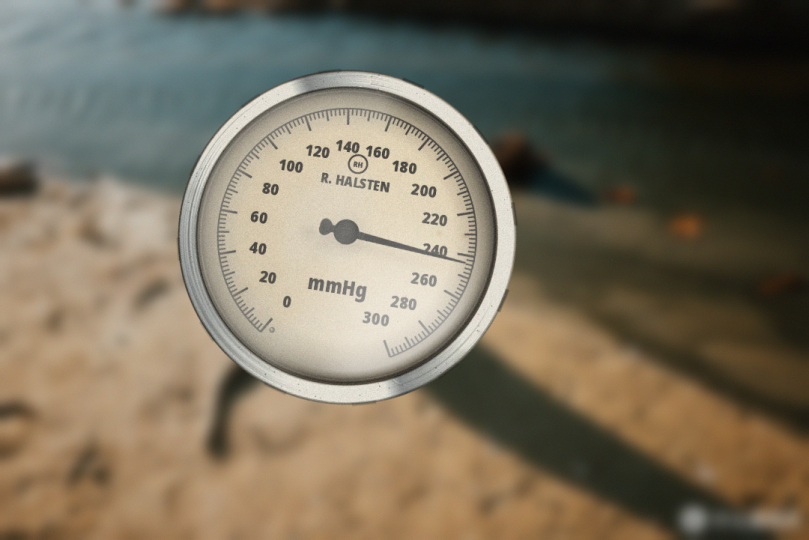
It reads 244 mmHg
